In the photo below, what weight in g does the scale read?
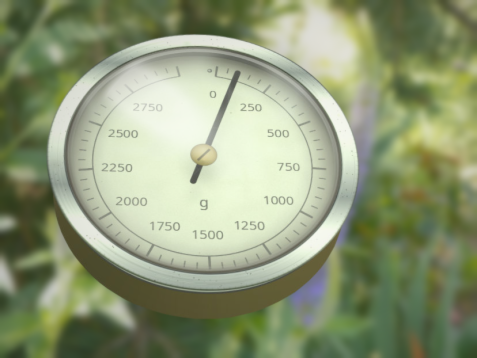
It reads 100 g
